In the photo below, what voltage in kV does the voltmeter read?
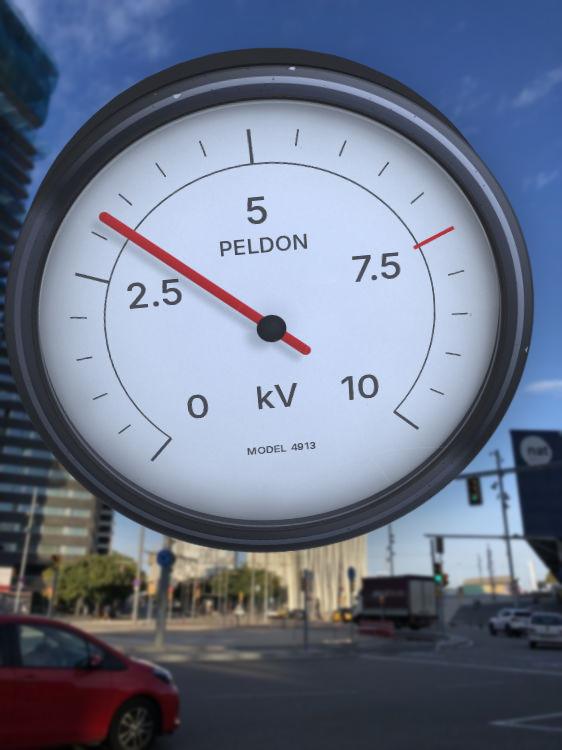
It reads 3.25 kV
